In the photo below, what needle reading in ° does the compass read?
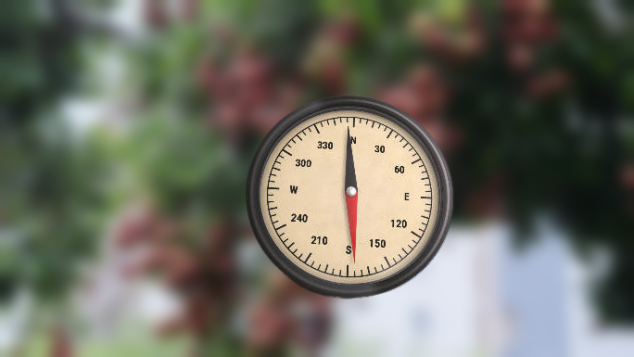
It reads 175 °
